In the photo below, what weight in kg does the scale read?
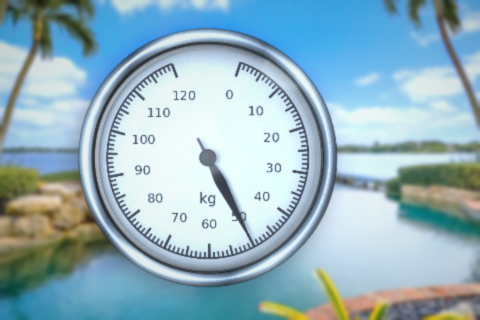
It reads 50 kg
